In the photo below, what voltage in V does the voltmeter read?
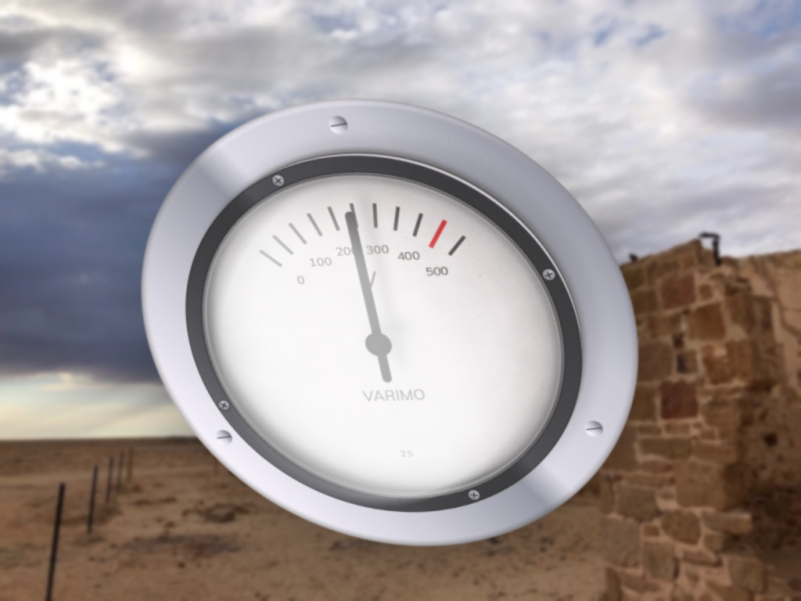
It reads 250 V
